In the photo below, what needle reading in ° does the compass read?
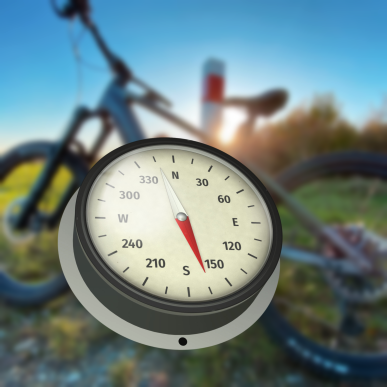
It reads 165 °
